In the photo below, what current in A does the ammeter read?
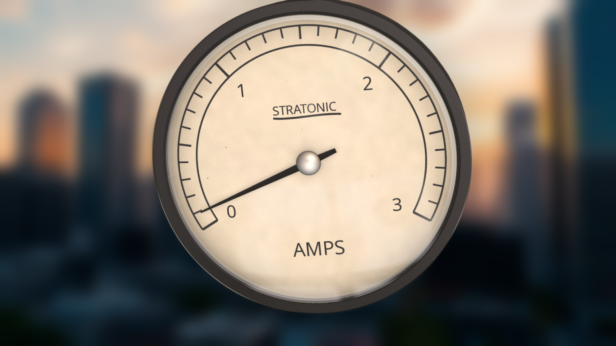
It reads 0.1 A
